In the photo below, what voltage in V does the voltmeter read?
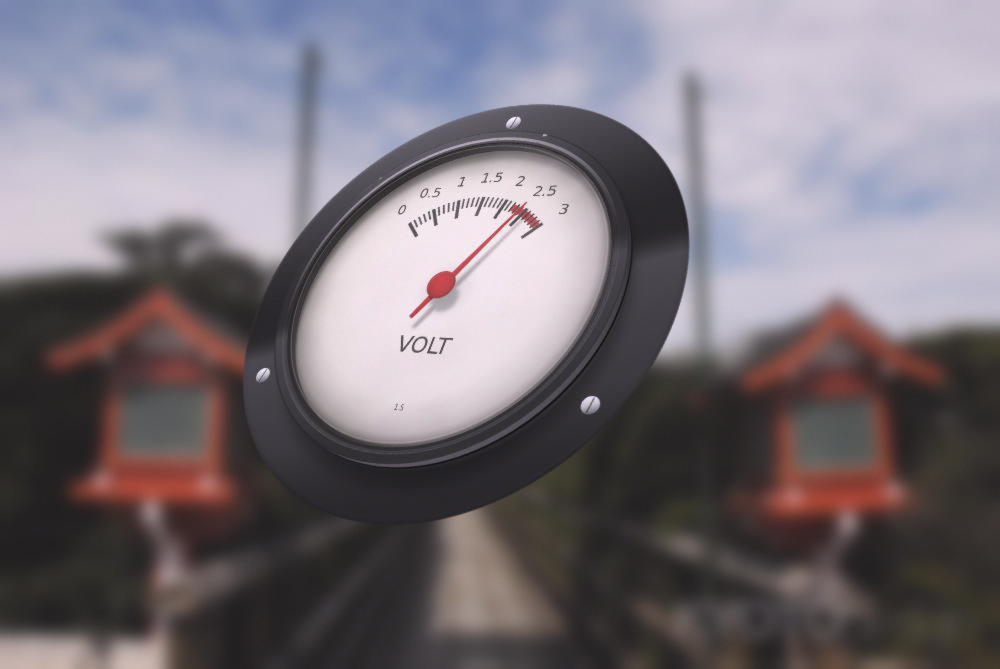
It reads 2.5 V
